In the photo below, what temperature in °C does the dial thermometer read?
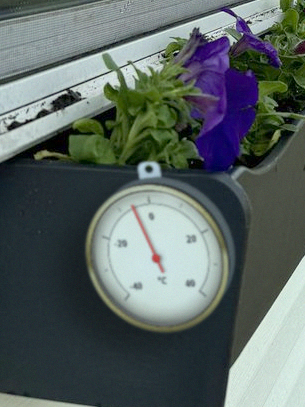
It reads -5 °C
